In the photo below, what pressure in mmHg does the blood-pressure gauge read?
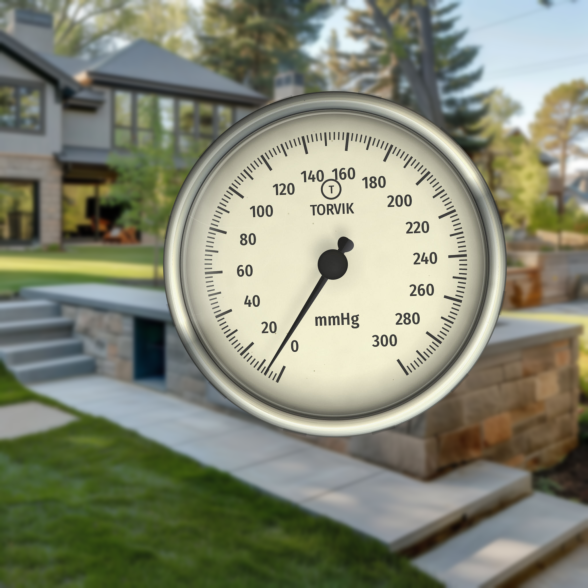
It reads 6 mmHg
